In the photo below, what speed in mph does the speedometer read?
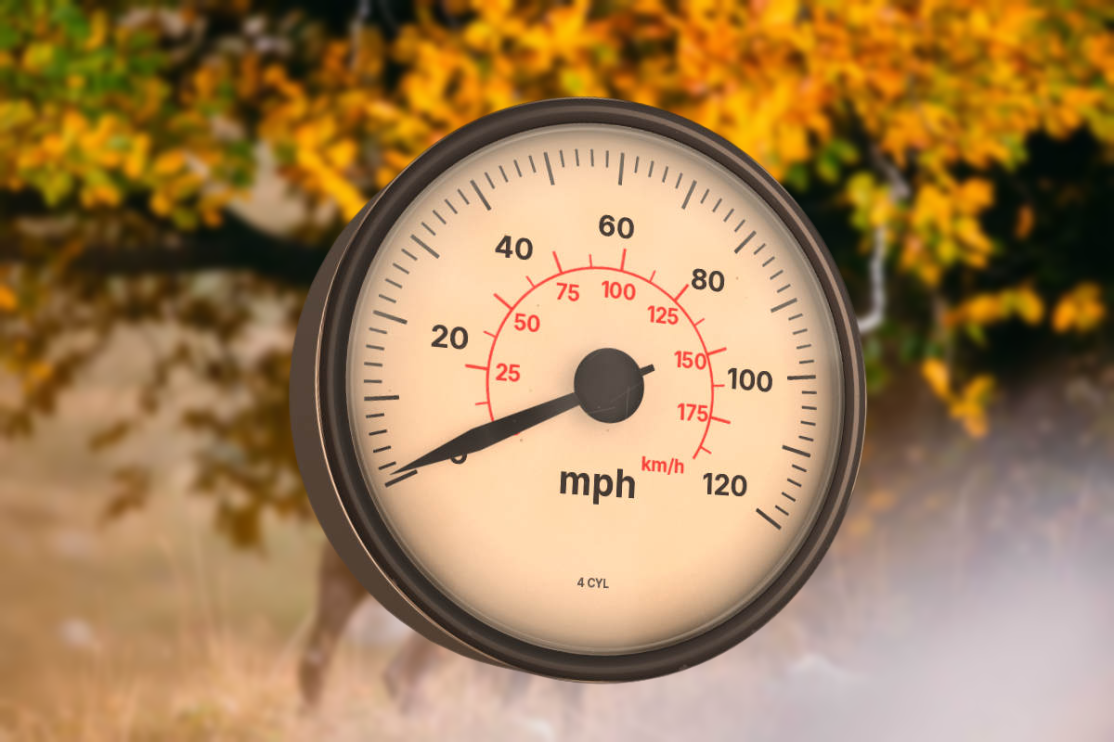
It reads 1 mph
